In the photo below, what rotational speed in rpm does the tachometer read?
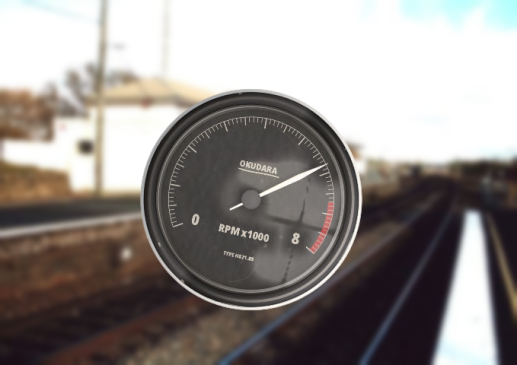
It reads 5800 rpm
